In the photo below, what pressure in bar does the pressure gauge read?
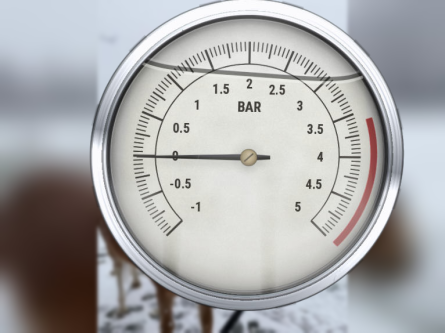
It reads 0 bar
